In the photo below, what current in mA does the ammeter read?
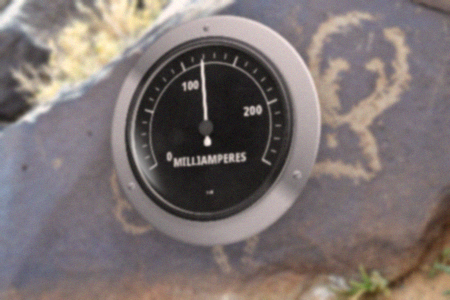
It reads 120 mA
